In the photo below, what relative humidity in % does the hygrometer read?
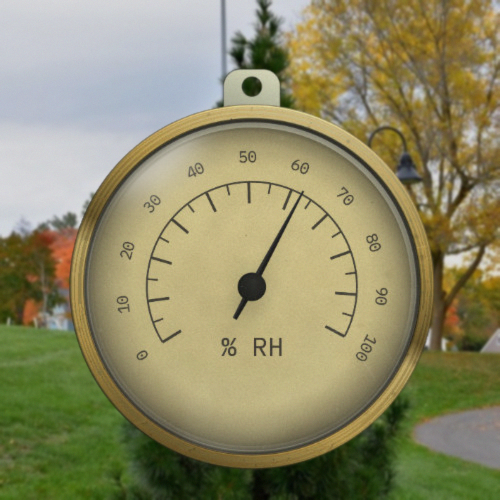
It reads 62.5 %
